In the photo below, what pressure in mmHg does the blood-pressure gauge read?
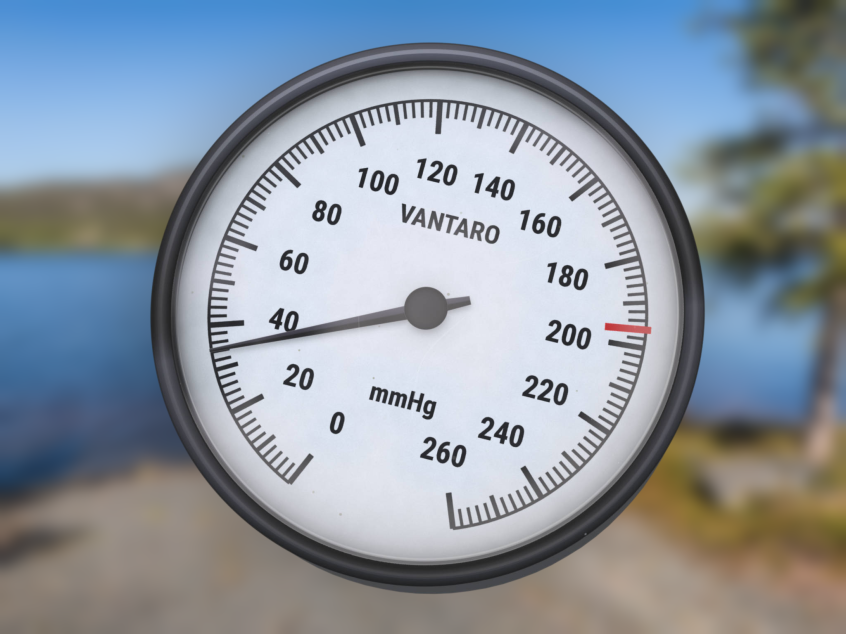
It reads 34 mmHg
